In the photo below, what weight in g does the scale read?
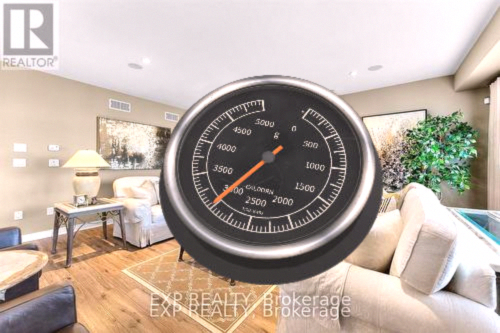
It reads 3000 g
